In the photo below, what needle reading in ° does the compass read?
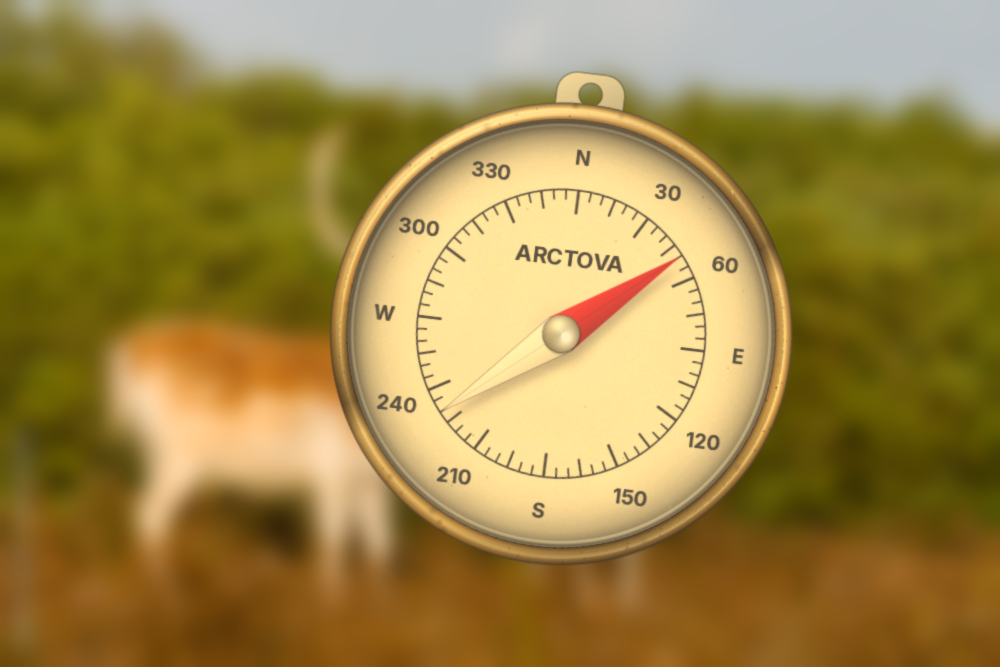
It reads 50 °
